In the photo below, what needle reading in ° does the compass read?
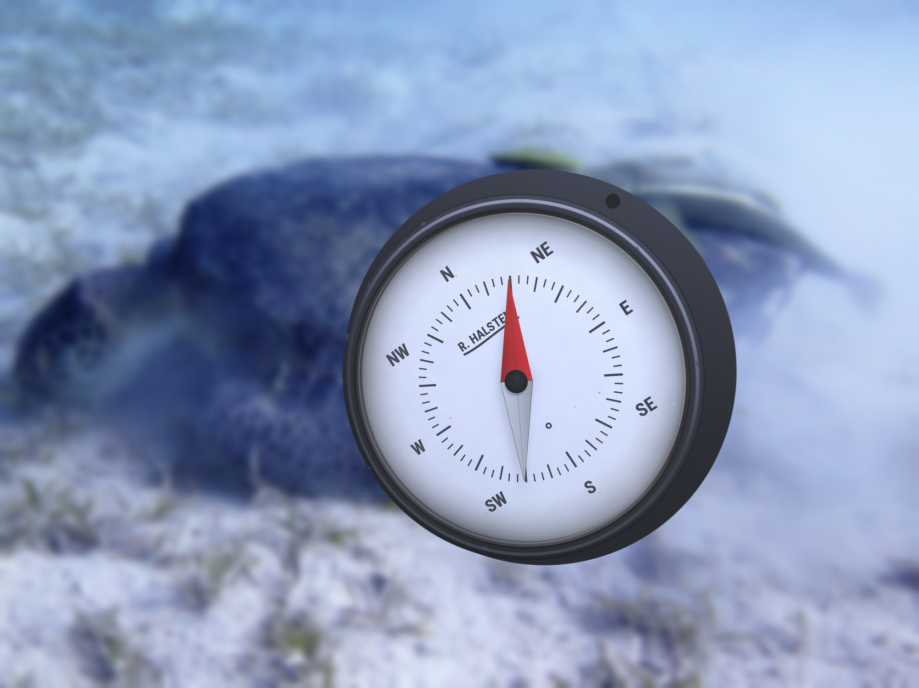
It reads 30 °
